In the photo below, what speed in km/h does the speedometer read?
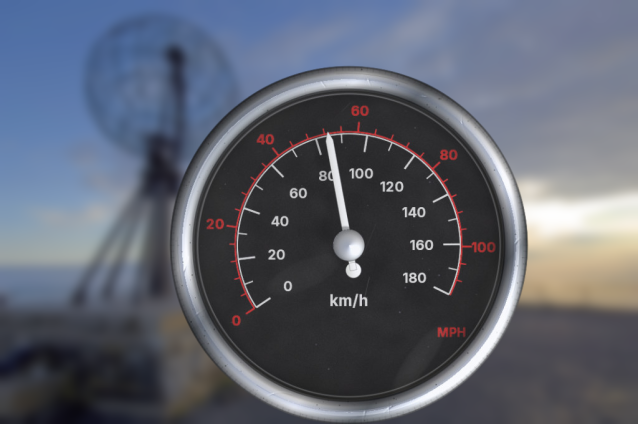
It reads 85 km/h
